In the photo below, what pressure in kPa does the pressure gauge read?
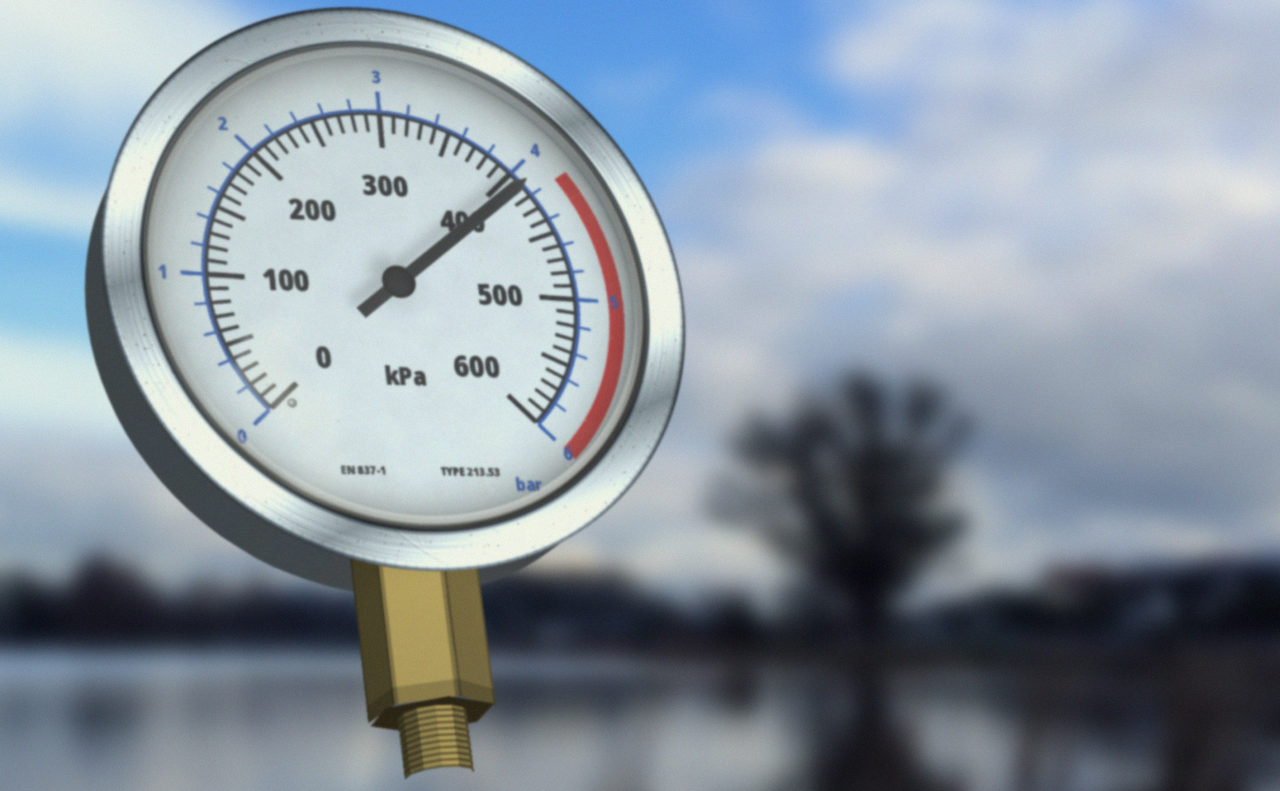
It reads 410 kPa
